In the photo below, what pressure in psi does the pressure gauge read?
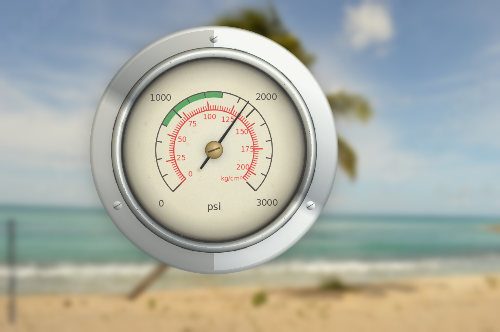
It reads 1900 psi
